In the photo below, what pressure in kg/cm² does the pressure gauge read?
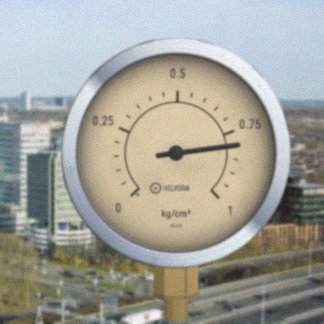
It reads 0.8 kg/cm²
